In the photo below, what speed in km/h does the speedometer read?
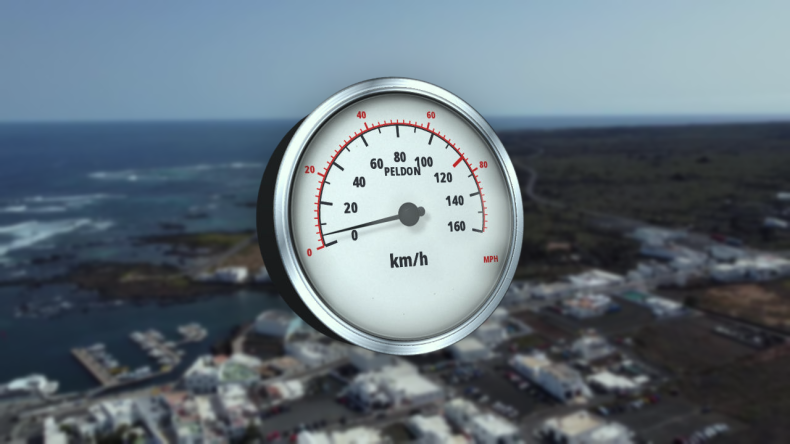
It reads 5 km/h
